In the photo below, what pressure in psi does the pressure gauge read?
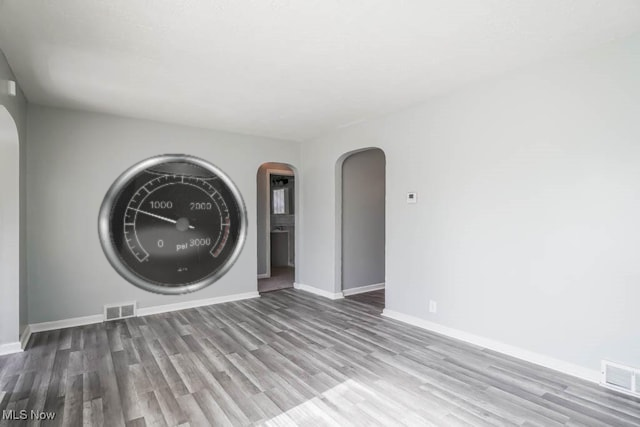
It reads 700 psi
